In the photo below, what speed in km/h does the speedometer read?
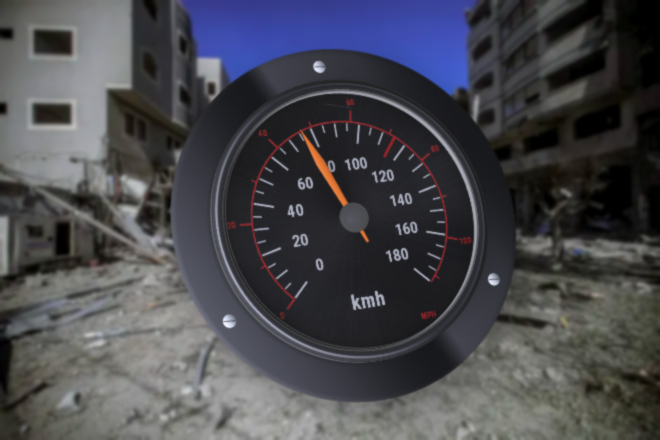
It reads 75 km/h
